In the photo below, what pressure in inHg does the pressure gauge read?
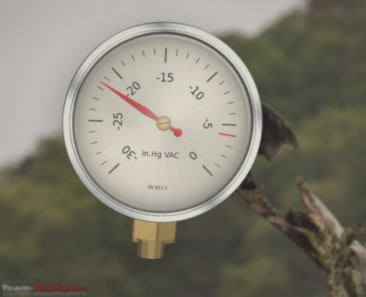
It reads -21.5 inHg
